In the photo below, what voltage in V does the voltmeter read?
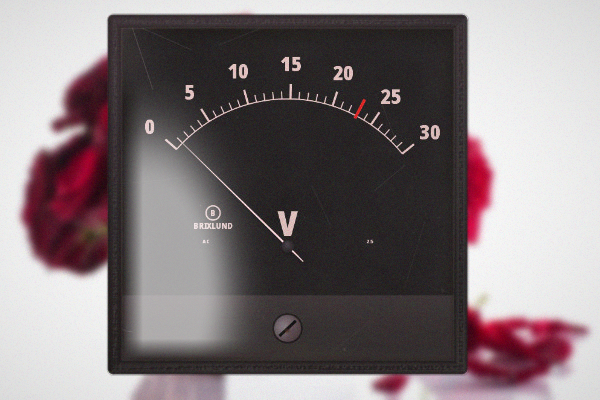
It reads 1 V
